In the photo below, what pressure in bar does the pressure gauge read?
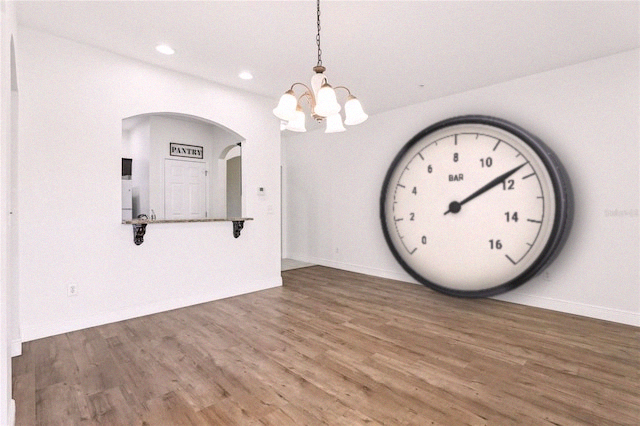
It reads 11.5 bar
